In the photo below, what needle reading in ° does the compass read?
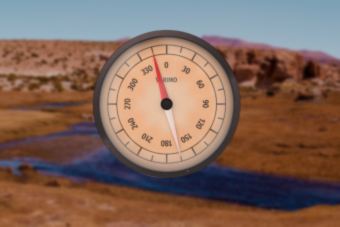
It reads 345 °
